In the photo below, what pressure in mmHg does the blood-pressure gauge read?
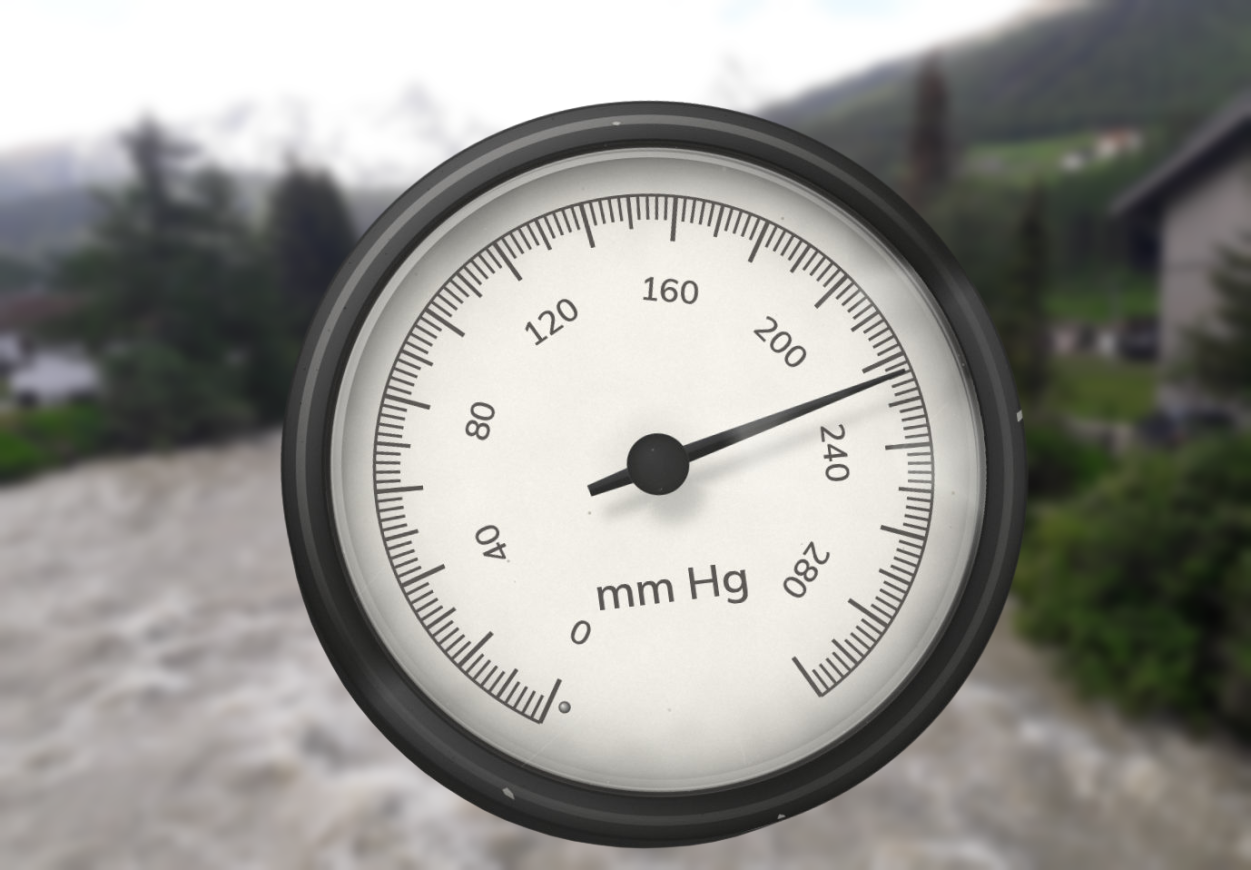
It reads 224 mmHg
